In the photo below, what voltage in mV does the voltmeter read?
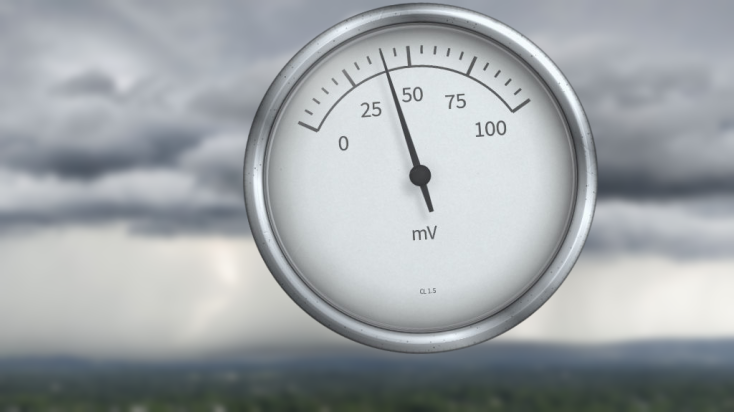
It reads 40 mV
